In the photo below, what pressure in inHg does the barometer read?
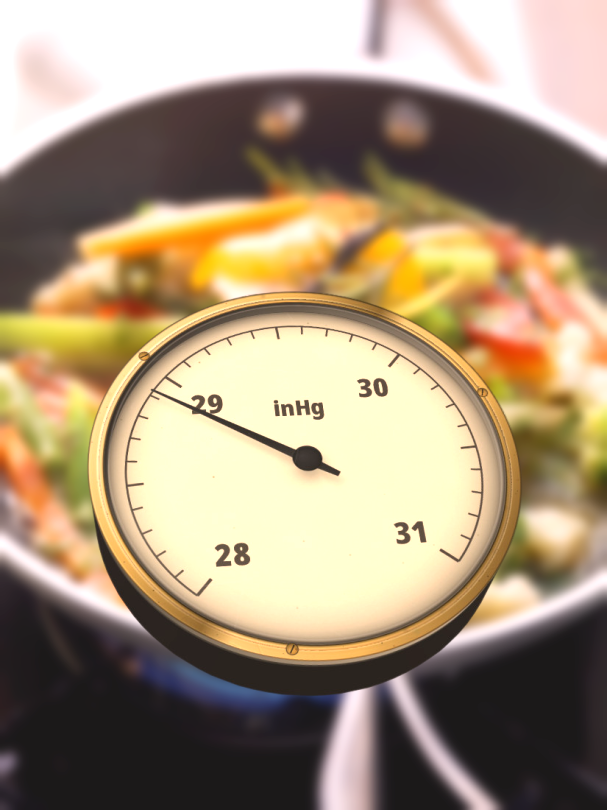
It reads 28.9 inHg
